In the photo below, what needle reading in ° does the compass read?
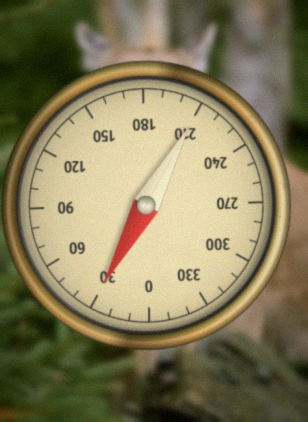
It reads 30 °
